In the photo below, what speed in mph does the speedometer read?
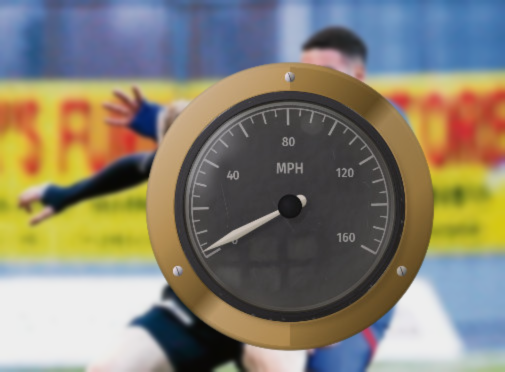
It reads 2.5 mph
